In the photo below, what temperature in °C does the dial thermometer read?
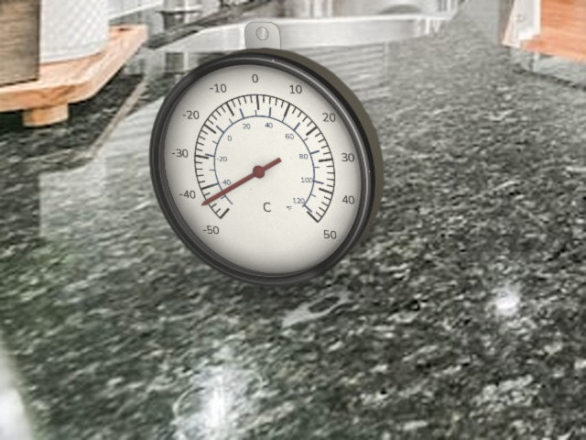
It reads -44 °C
